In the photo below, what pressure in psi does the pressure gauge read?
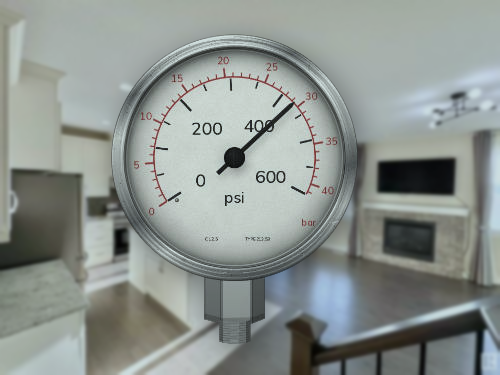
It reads 425 psi
